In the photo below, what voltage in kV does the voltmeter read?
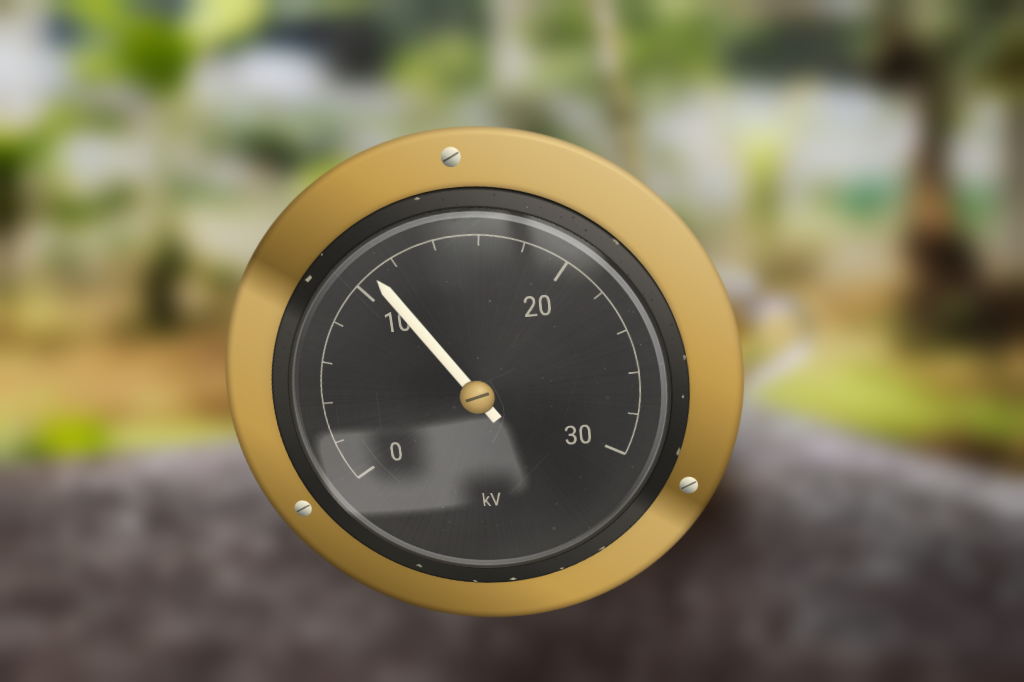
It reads 11 kV
